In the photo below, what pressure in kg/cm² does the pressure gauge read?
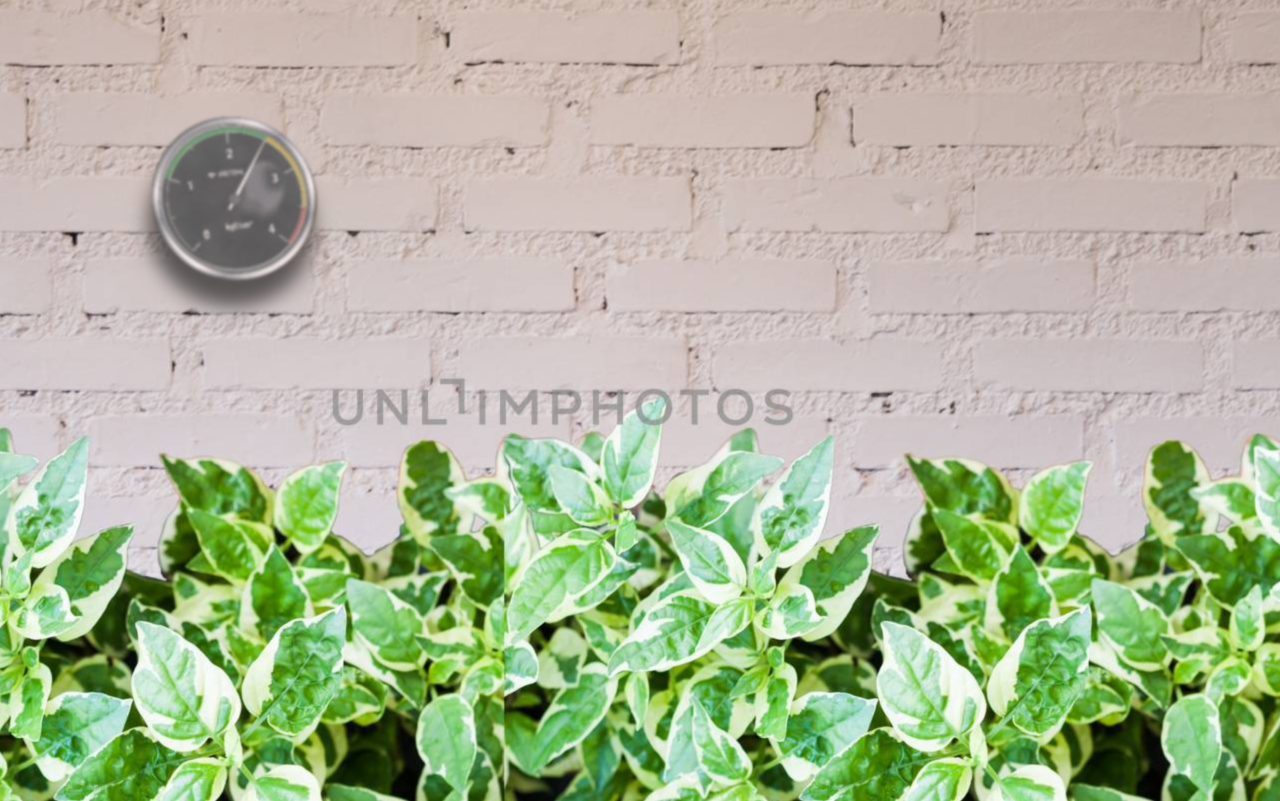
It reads 2.5 kg/cm²
